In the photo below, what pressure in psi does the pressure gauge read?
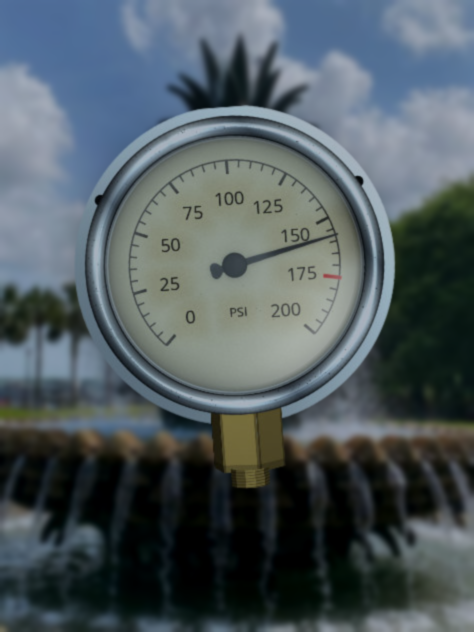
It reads 157.5 psi
